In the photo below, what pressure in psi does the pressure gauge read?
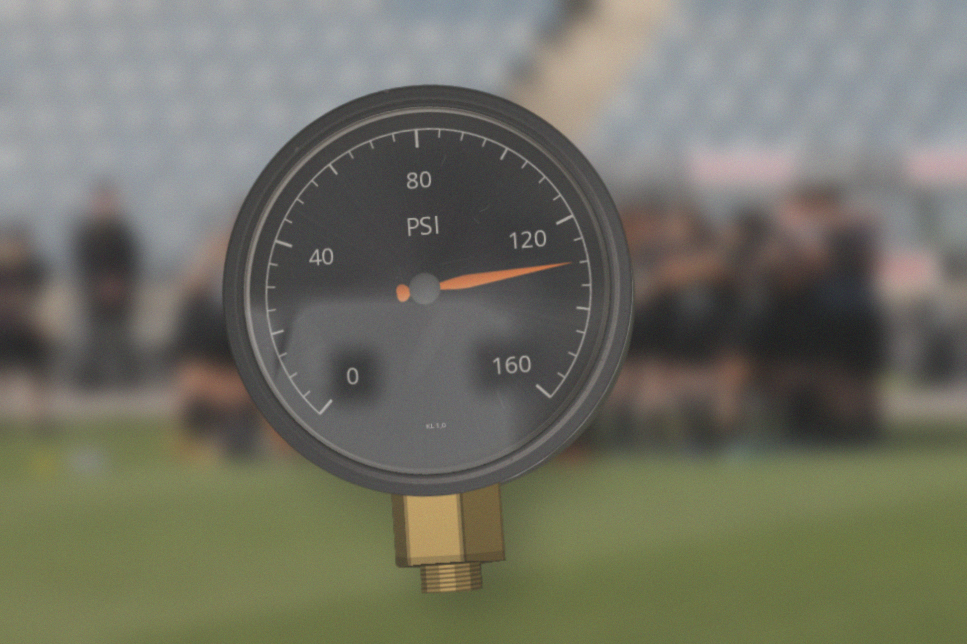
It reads 130 psi
